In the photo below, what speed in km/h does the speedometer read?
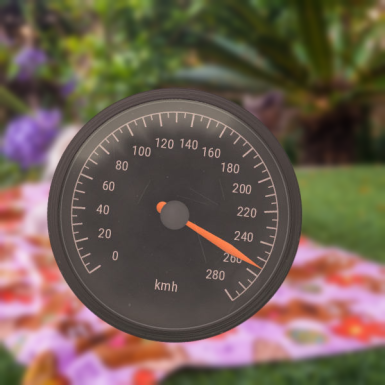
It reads 255 km/h
